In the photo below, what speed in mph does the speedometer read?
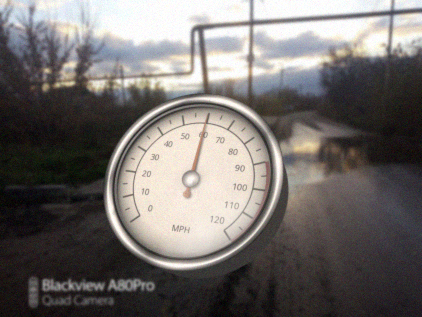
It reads 60 mph
